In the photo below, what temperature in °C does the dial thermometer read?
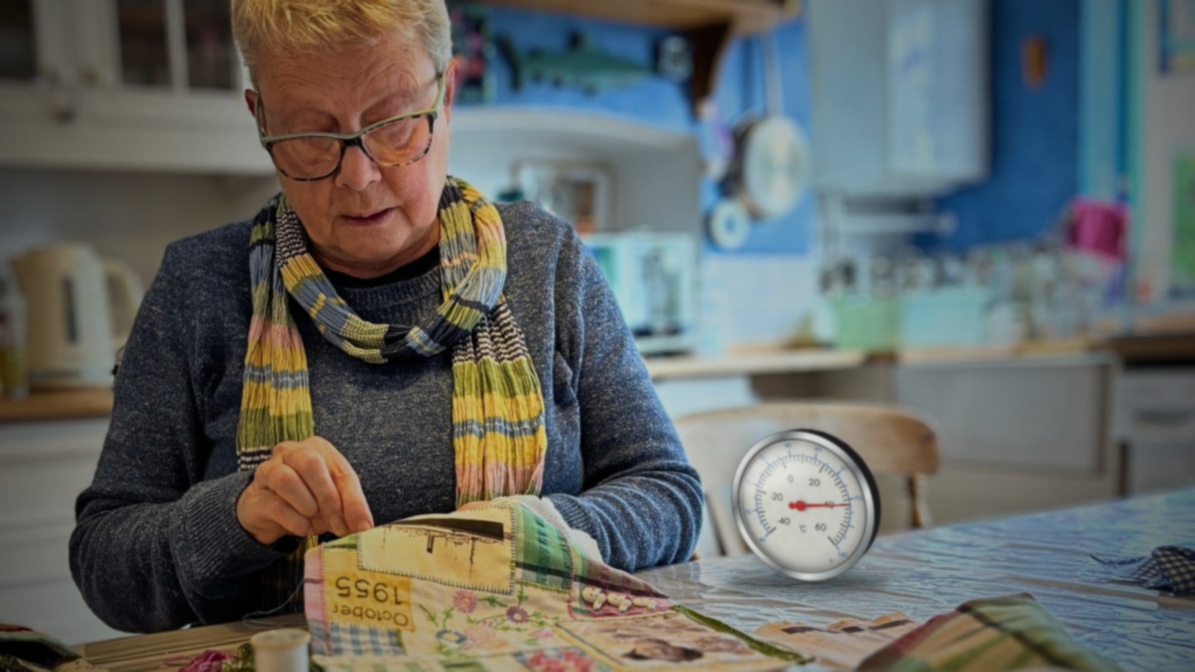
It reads 40 °C
